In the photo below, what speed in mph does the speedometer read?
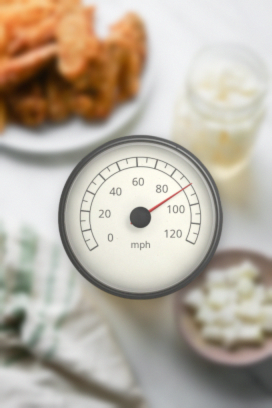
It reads 90 mph
